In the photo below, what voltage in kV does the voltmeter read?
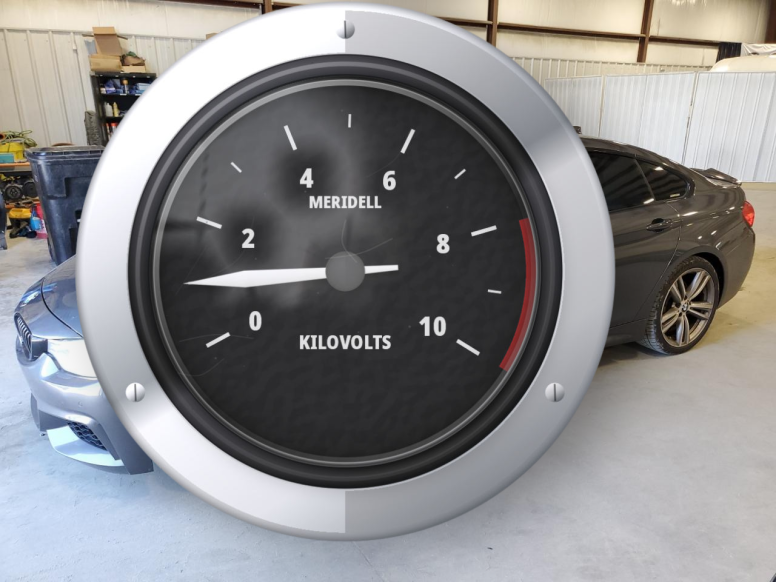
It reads 1 kV
